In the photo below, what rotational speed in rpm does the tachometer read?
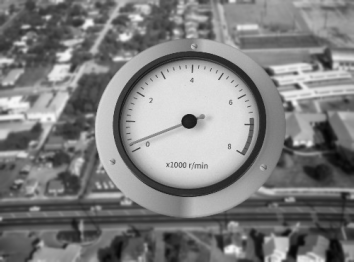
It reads 200 rpm
